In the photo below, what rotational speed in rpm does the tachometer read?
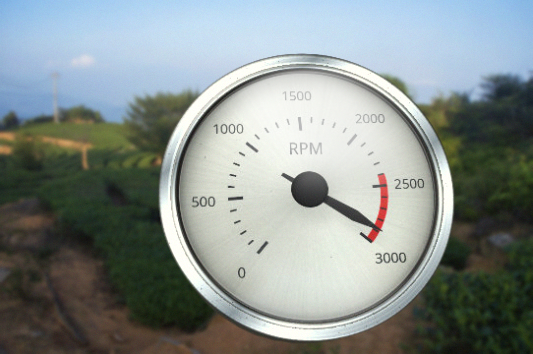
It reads 2900 rpm
